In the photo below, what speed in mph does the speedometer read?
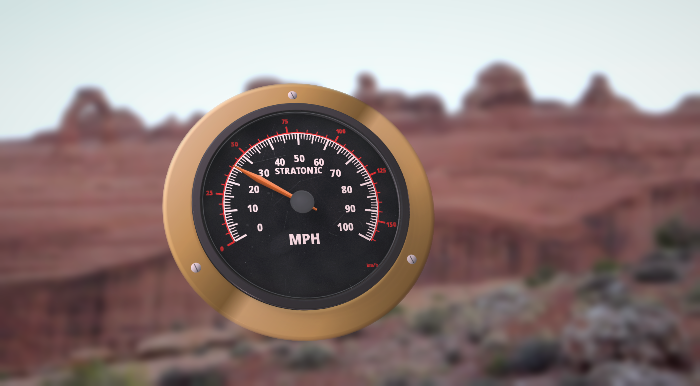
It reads 25 mph
